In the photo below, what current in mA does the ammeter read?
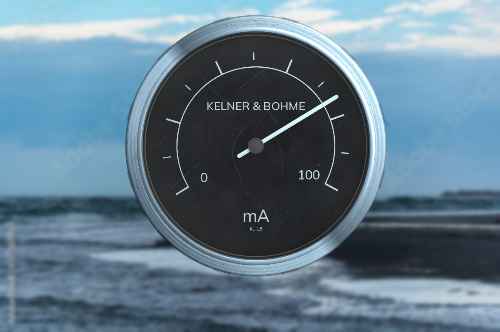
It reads 75 mA
